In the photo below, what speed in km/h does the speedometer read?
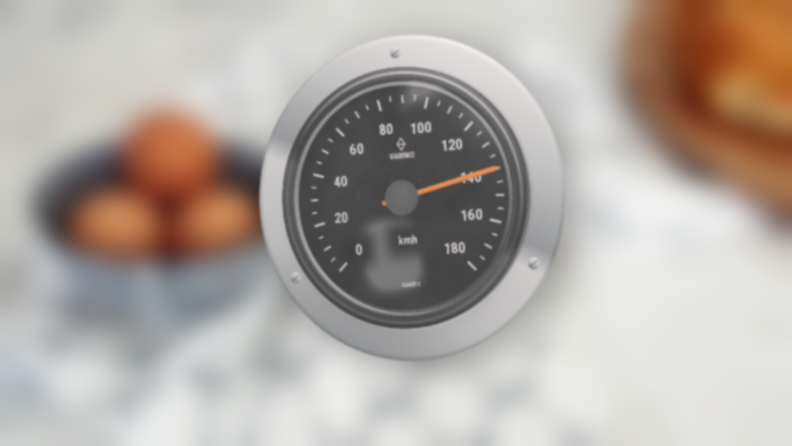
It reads 140 km/h
